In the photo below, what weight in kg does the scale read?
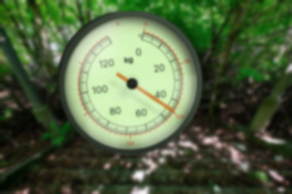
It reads 45 kg
